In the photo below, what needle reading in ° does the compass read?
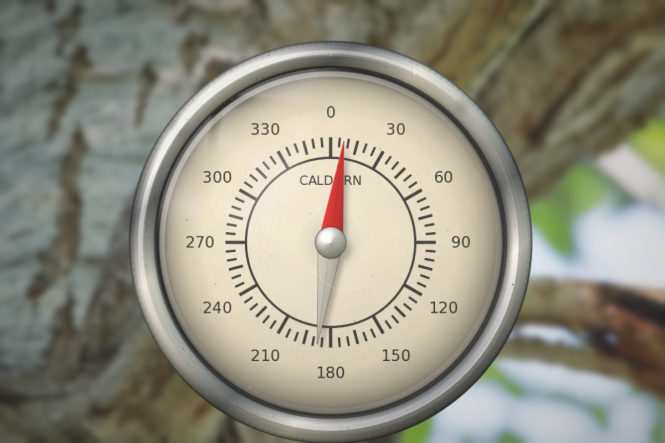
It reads 7.5 °
